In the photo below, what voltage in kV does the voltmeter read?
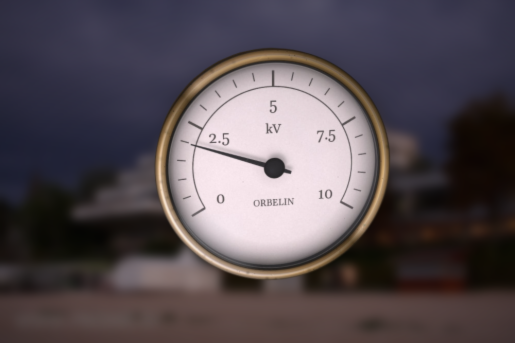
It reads 2 kV
